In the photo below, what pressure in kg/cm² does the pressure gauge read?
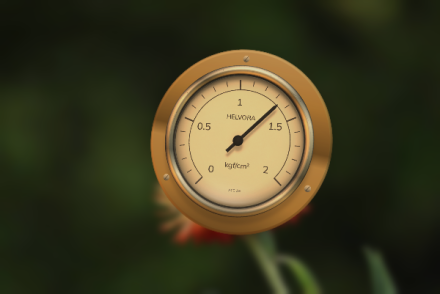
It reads 1.35 kg/cm²
